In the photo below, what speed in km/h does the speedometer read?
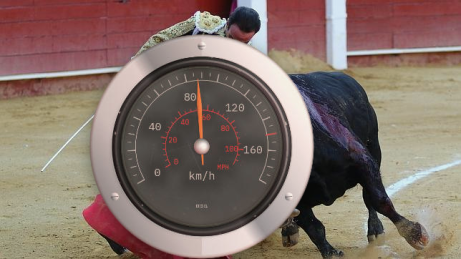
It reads 87.5 km/h
